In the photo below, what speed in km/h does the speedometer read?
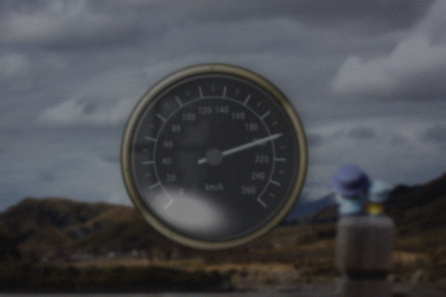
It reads 200 km/h
